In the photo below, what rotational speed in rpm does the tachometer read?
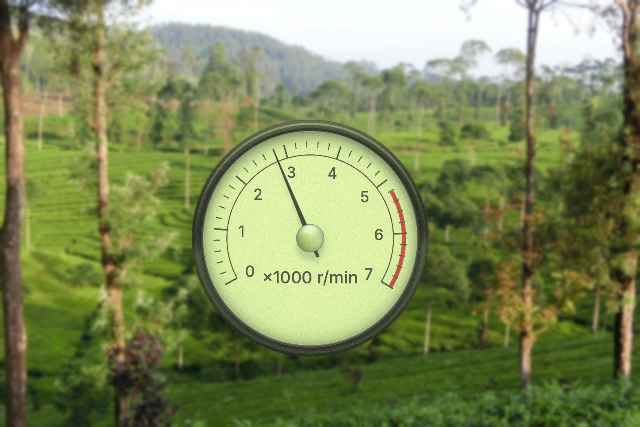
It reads 2800 rpm
